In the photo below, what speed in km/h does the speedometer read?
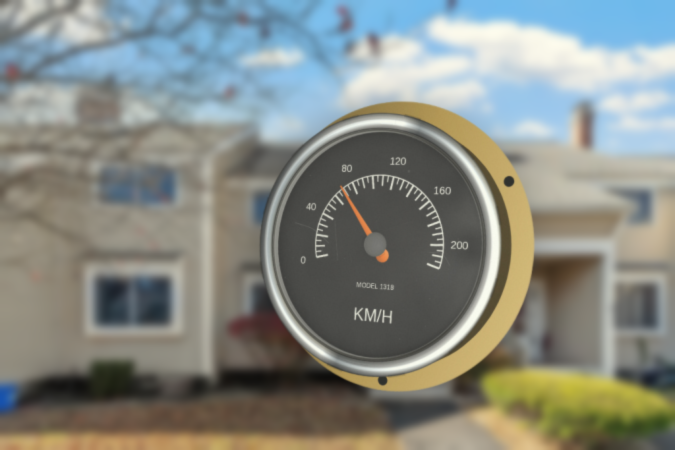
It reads 70 km/h
